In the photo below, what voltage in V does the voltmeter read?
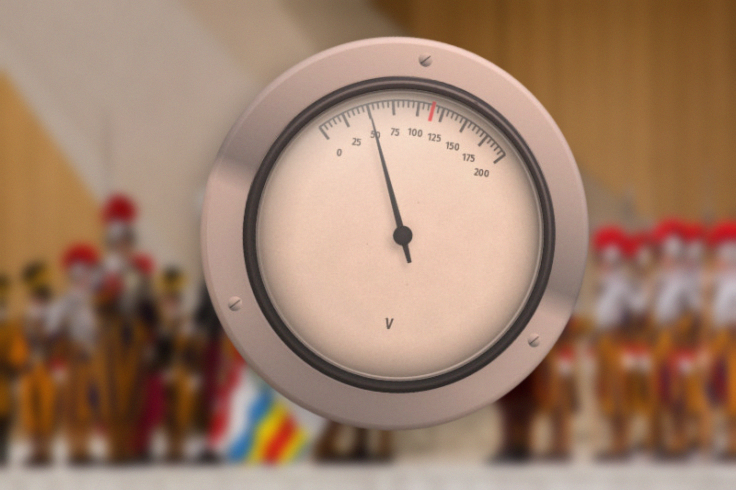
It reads 50 V
